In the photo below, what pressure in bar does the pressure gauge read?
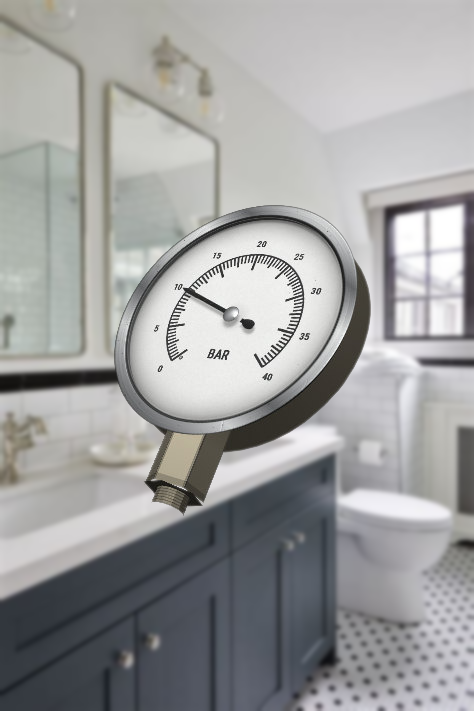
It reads 10 bar
